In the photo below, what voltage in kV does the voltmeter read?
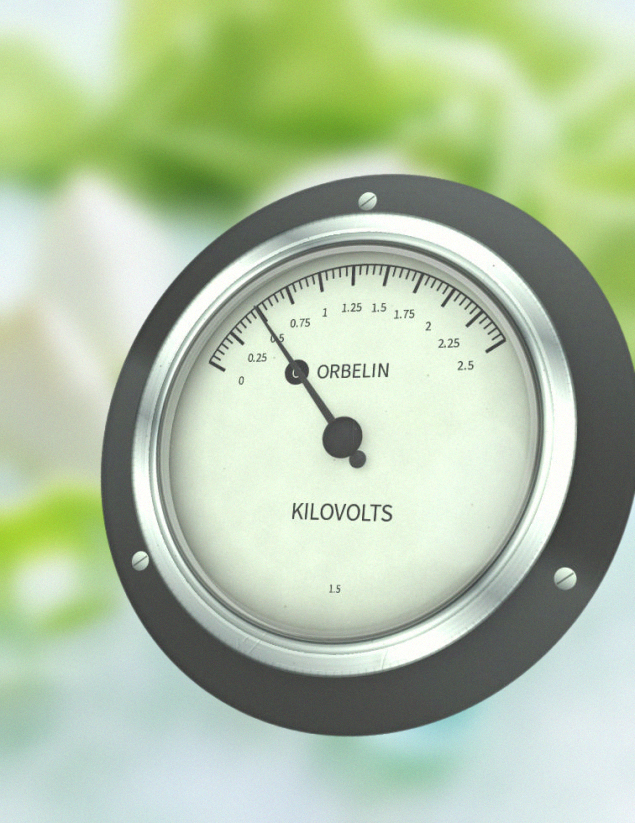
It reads 0.5 kV
